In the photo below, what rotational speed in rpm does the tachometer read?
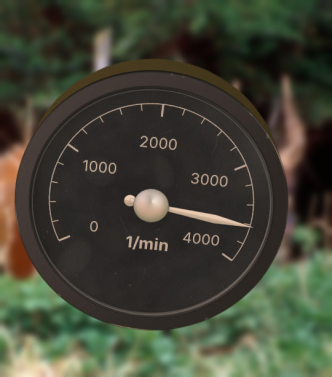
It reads 3600 rpm
